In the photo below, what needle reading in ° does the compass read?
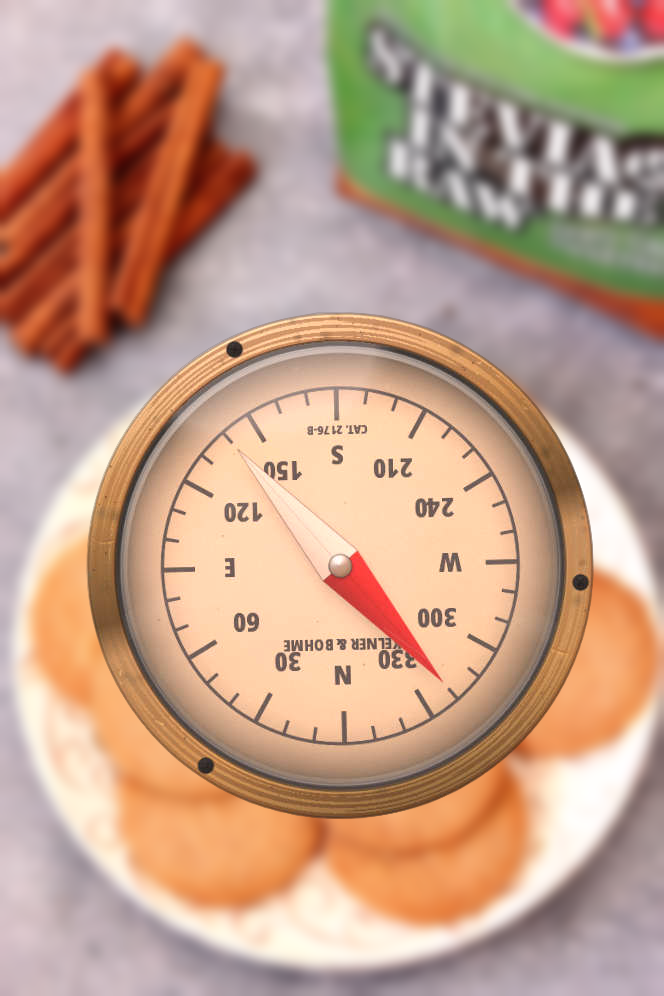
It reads 320 °
